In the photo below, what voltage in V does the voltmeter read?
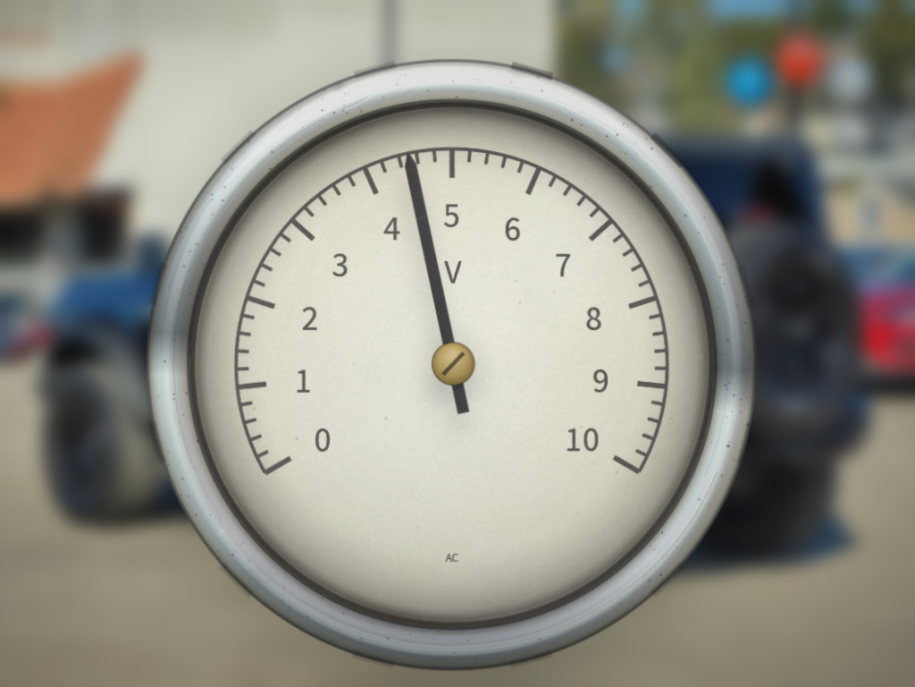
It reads 4.5 V
